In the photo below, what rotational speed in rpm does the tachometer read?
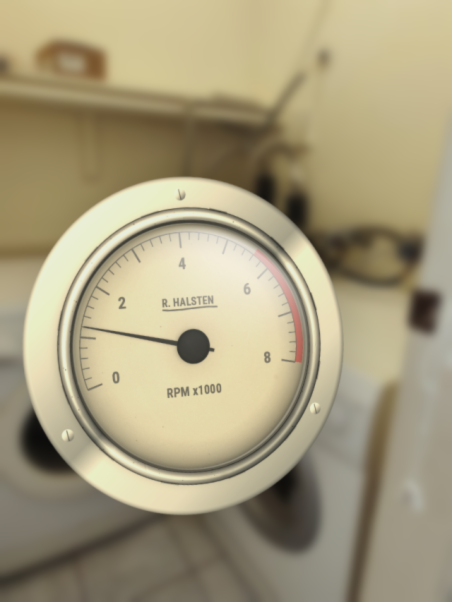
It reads 1200 rpm
